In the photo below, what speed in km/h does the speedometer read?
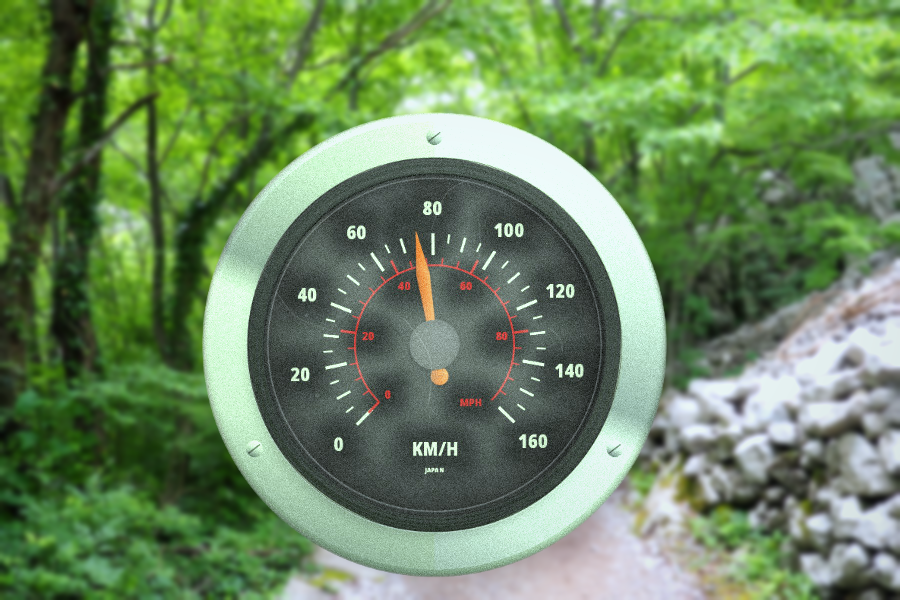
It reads 75 km/h
